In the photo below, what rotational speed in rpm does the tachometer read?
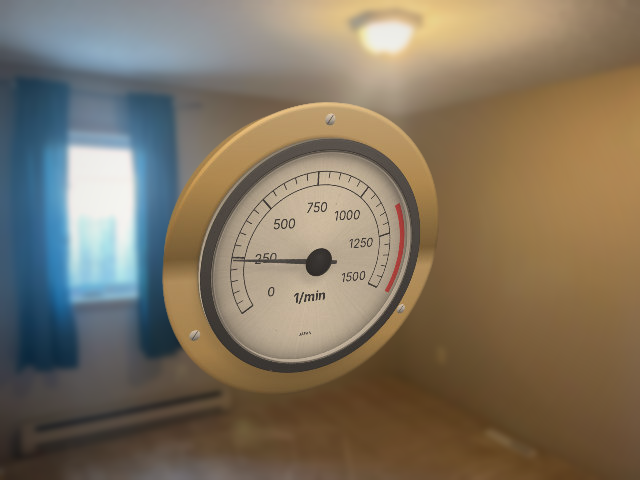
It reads 250 rpm
